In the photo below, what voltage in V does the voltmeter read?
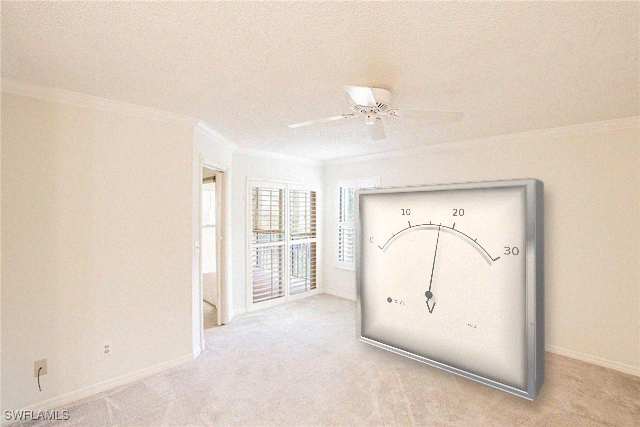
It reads 17.5 V
